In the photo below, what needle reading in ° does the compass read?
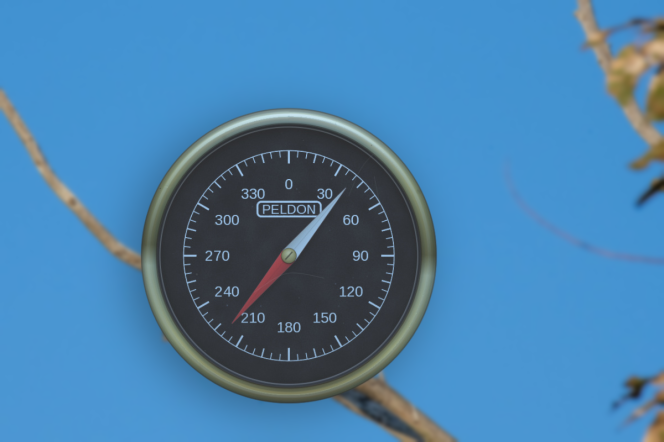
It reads 220 °
